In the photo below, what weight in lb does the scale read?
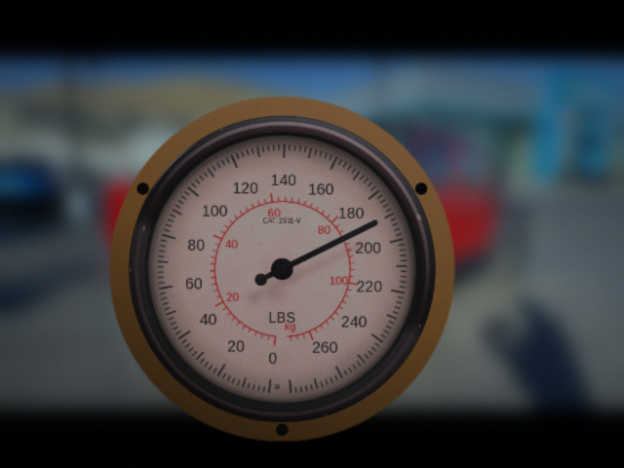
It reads 190 lb
